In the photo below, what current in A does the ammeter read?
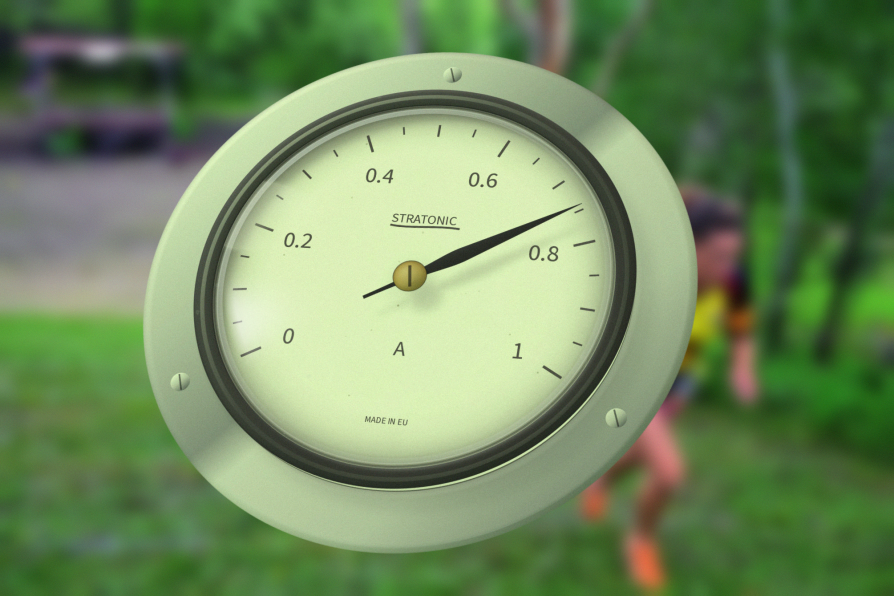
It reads 0.75 A
